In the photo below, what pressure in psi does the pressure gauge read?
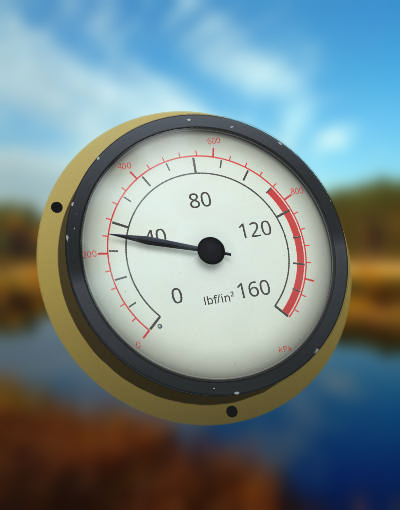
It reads 35 psi
